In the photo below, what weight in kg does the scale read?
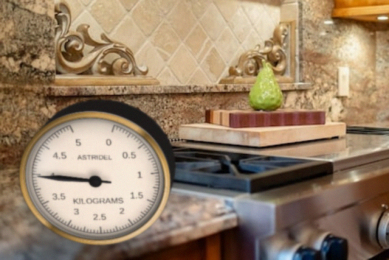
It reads 4 kg
